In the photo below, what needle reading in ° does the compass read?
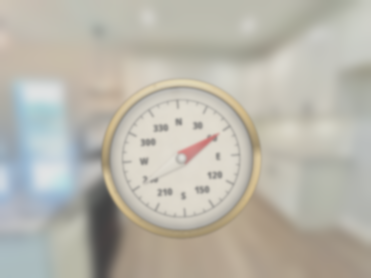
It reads 60 °
